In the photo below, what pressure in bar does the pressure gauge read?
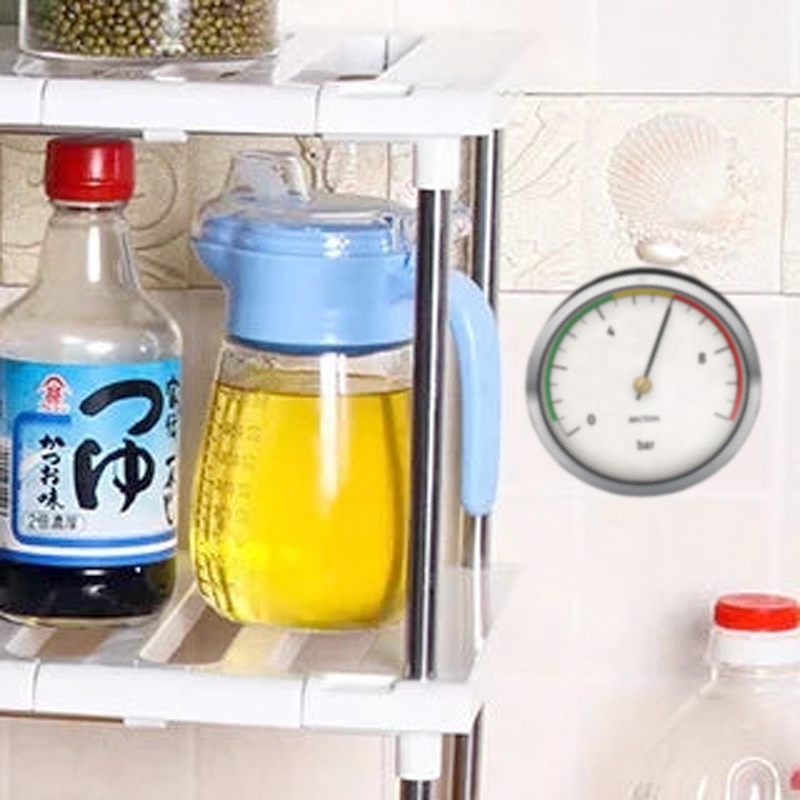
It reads 6 bar
